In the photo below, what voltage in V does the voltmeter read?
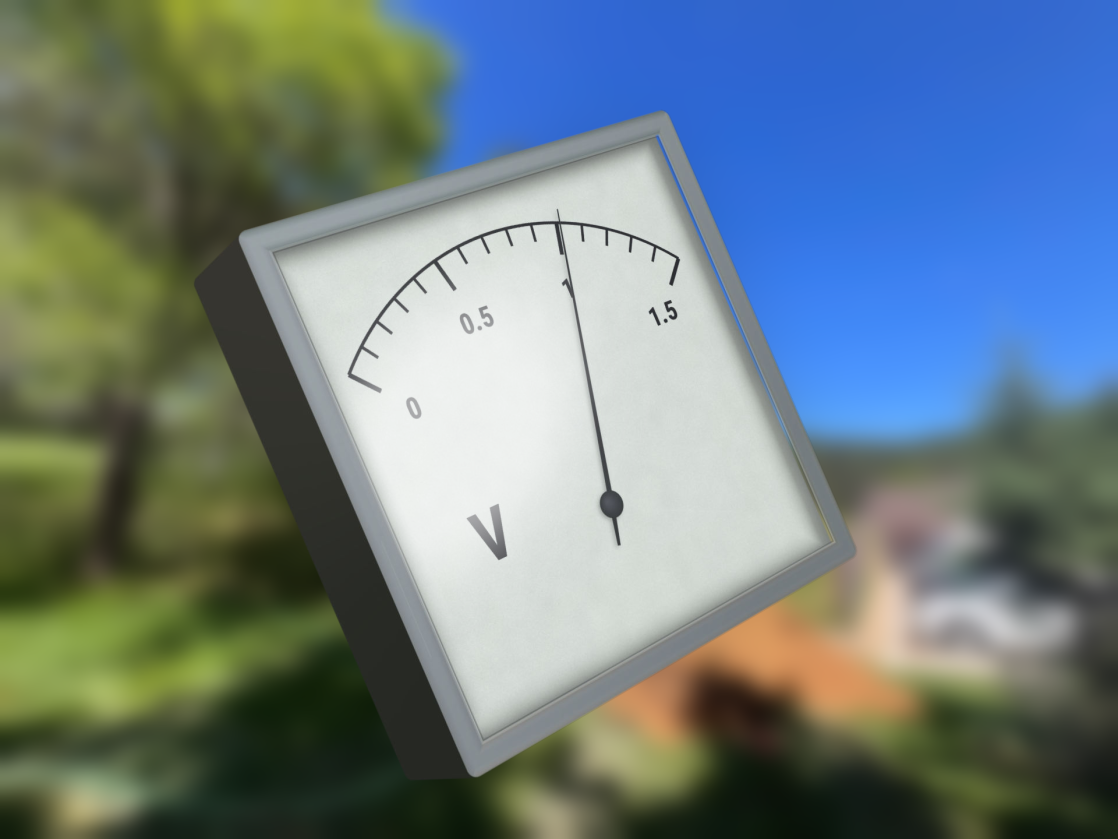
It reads 1 V
